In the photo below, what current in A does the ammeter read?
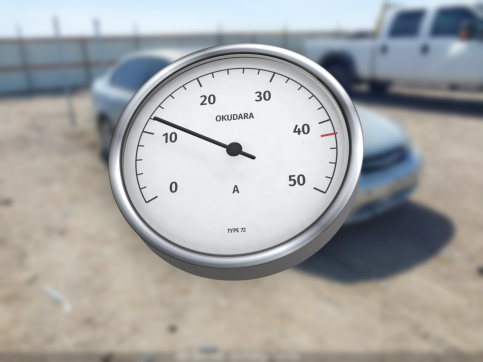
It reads 12 A
